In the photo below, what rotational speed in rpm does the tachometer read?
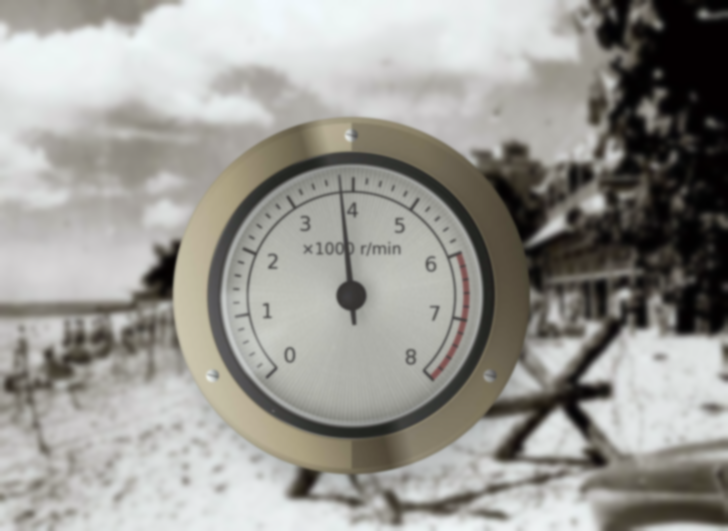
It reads 3800 rpm
